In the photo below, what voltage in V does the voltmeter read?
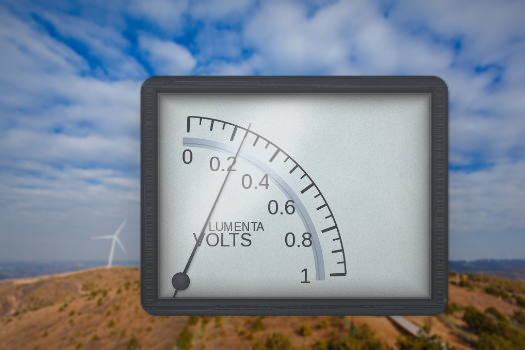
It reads 0.25 V
